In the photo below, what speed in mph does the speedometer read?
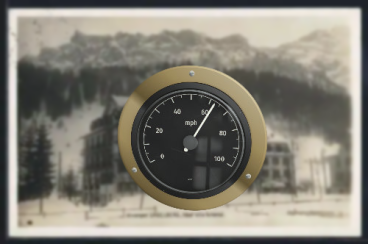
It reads 62.5 mph
